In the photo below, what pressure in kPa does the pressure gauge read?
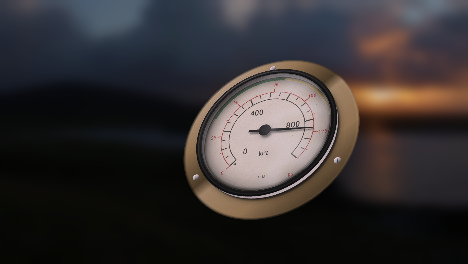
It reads 850 kPa
